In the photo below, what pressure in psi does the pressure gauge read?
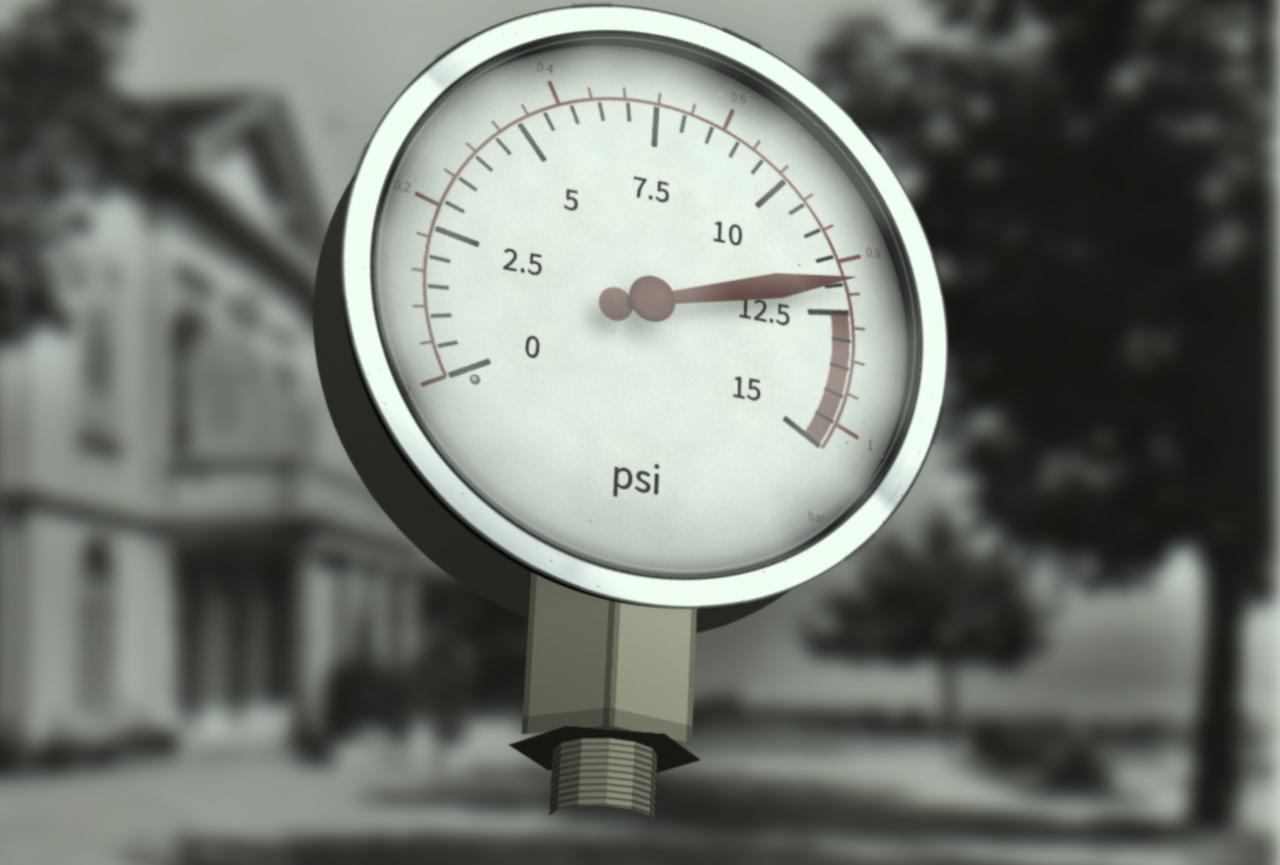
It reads 12 psi
